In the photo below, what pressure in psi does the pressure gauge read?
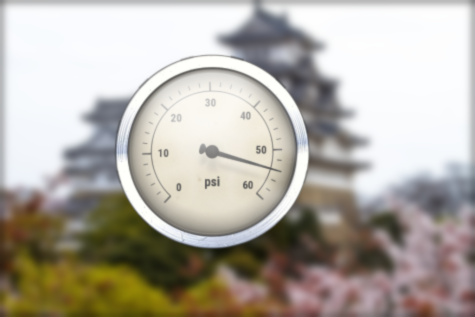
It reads 54 psi
